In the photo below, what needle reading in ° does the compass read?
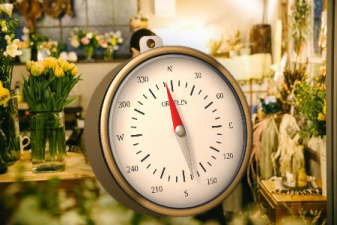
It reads 350 °
